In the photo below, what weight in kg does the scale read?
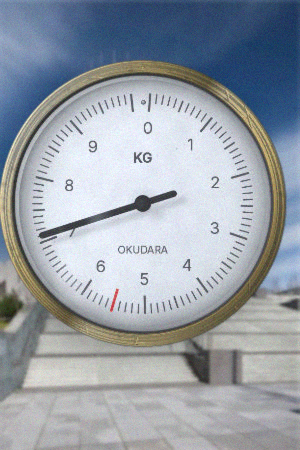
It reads 7.1 kg
